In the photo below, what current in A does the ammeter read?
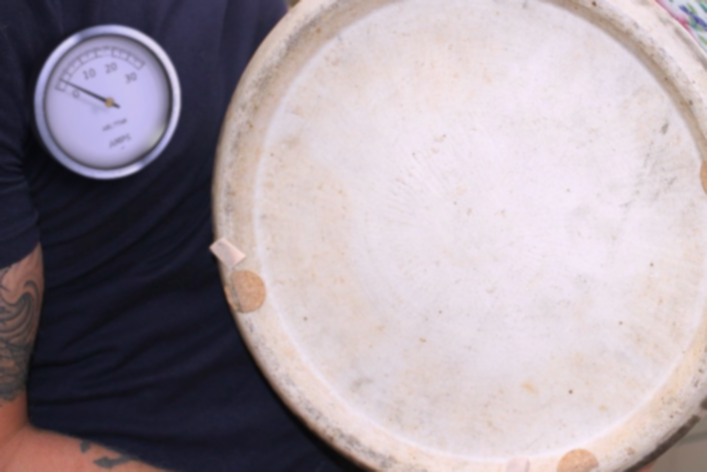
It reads 2.5 A
